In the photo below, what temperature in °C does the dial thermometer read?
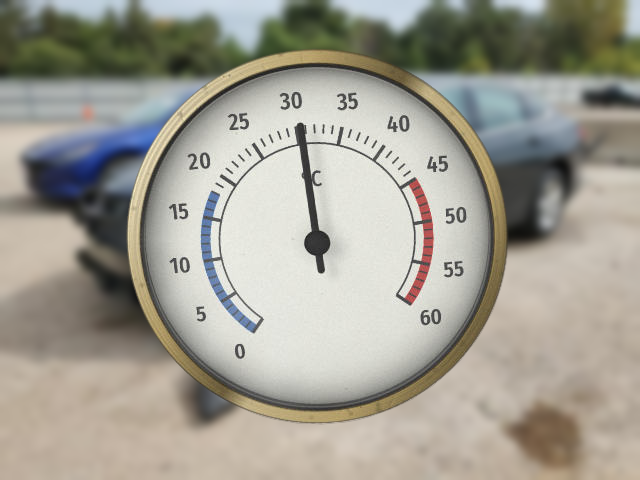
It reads 30.5 °C
